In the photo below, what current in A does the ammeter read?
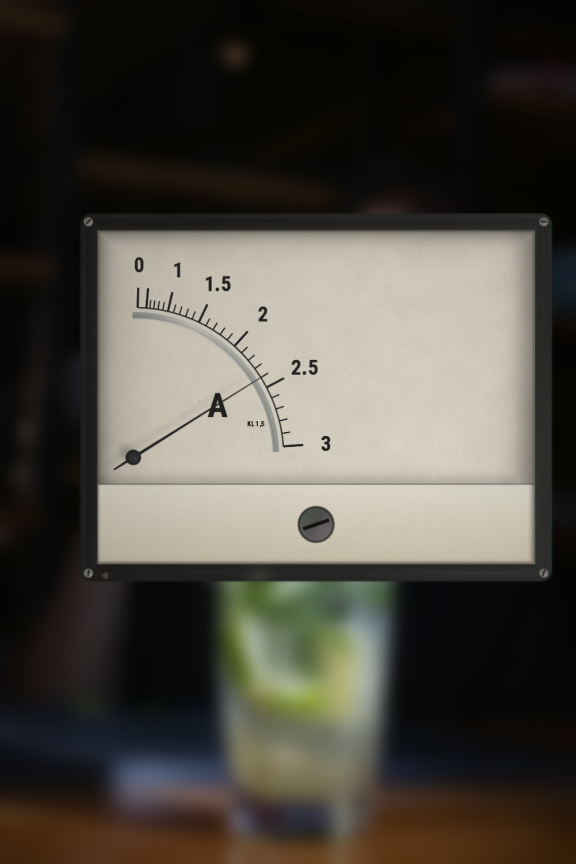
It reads 2.4 A
